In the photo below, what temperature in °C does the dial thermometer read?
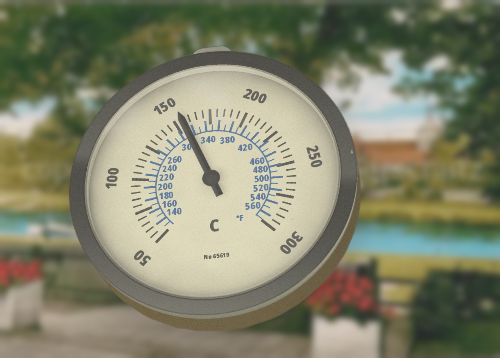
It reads 155 °C
